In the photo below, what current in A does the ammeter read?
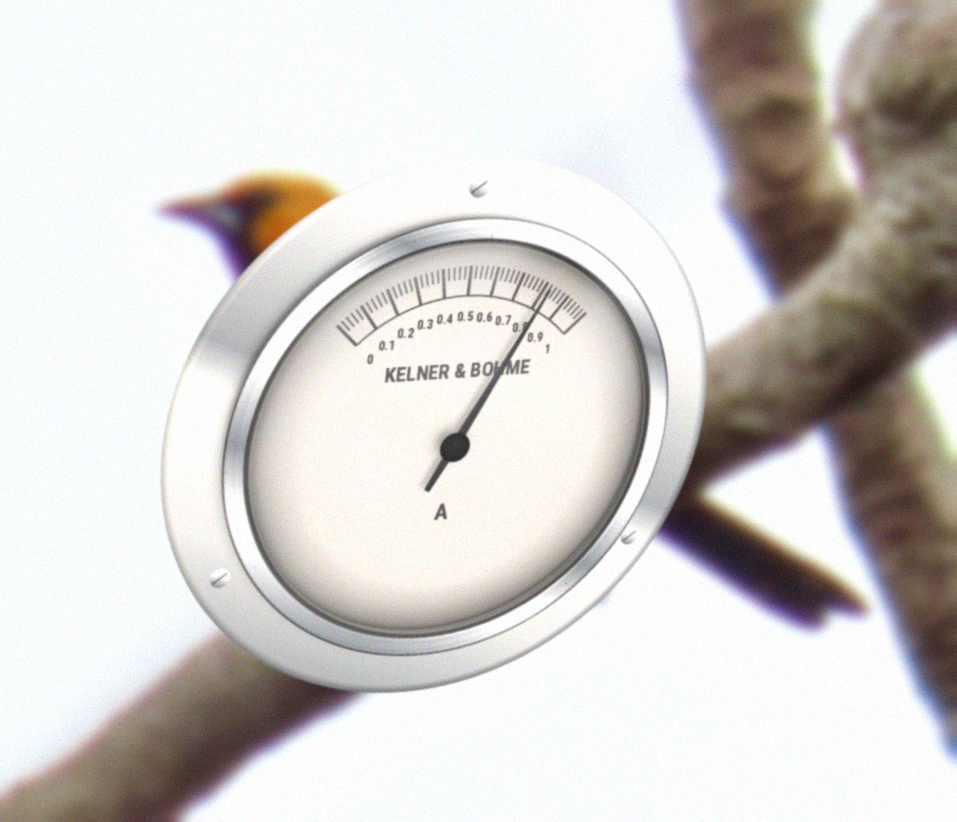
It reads 0.8 A
